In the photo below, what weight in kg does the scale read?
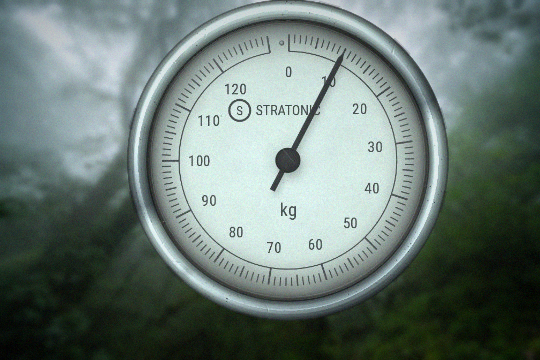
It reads 10 kg
